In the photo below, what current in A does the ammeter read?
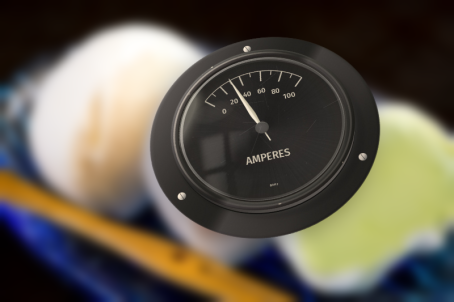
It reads 30 A
